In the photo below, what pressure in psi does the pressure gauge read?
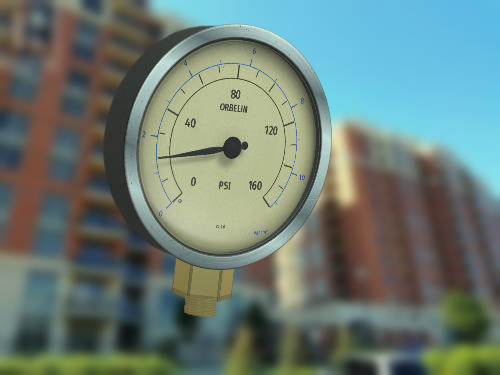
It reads 20 psi
